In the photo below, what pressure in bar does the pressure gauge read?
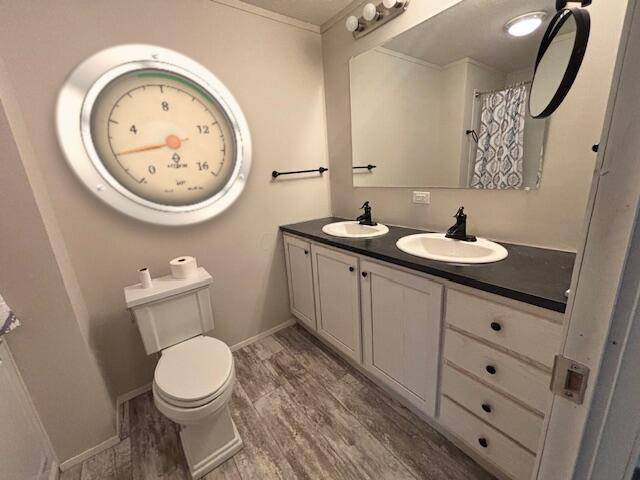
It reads 2 bar
